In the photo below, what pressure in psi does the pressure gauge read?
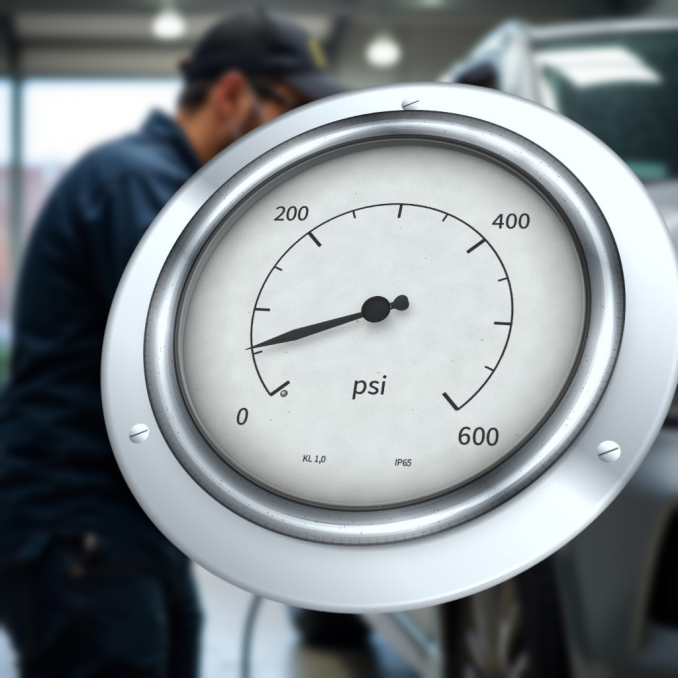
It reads 50 psi
